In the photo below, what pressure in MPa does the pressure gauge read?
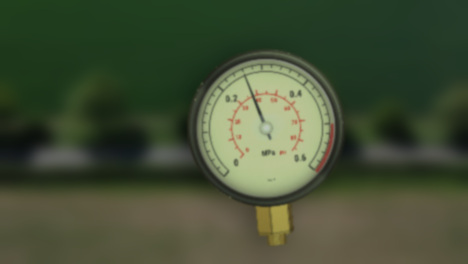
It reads 0.26 MPa
